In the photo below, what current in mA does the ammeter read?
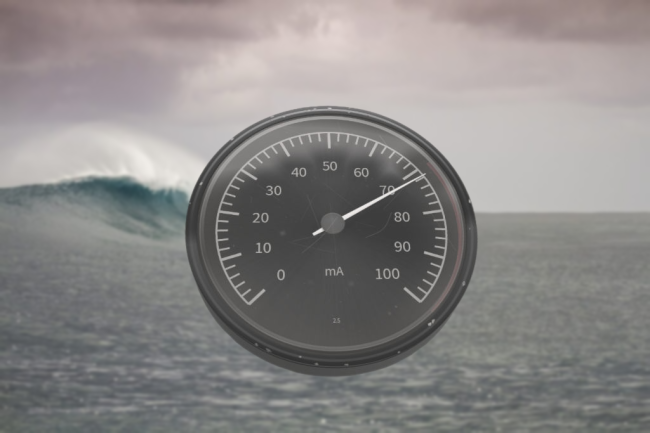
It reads 72 mA
